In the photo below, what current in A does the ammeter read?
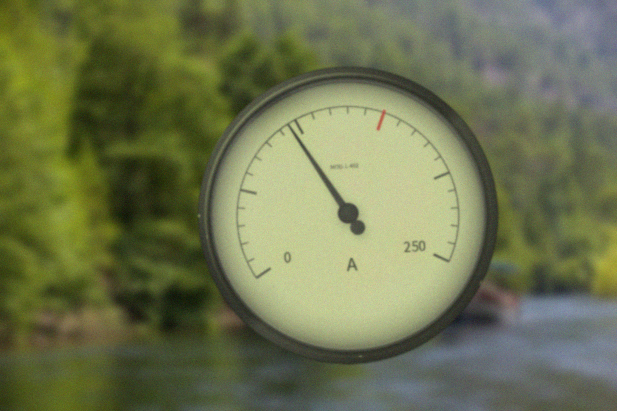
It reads 95 A
